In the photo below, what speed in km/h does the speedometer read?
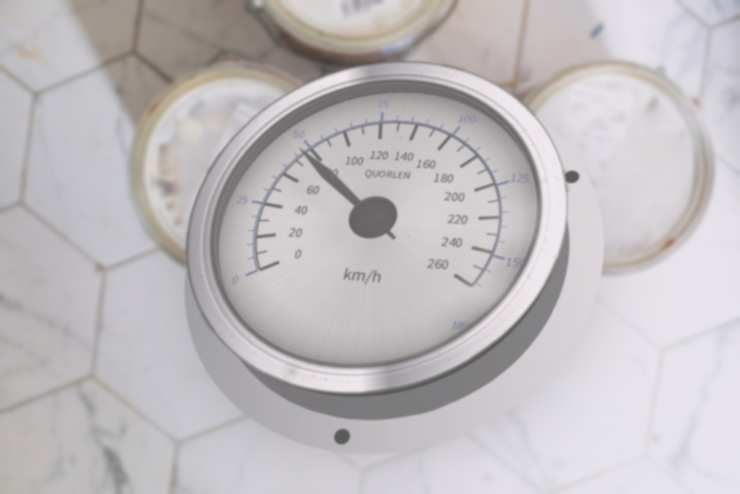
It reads 75 km/h
